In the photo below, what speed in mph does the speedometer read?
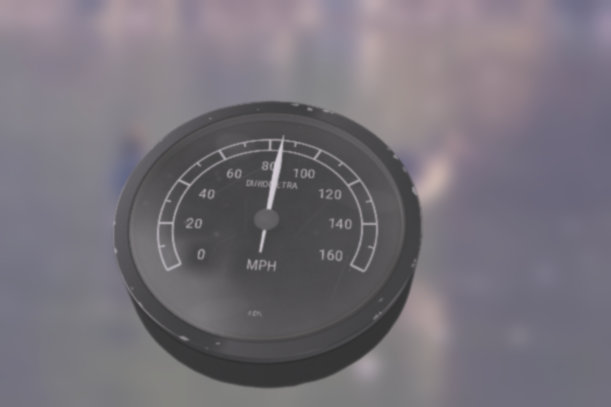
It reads 85 mph
